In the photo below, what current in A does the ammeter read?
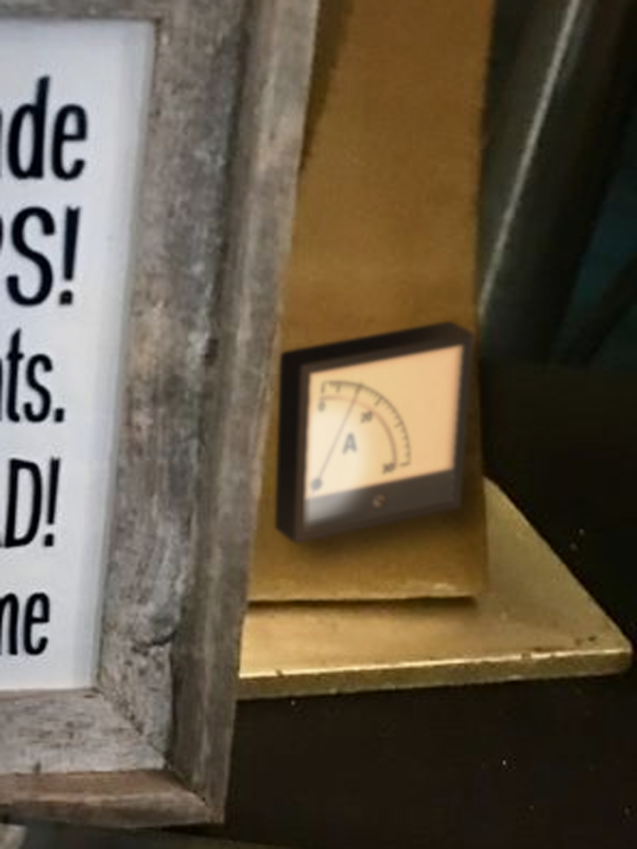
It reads 15 A
